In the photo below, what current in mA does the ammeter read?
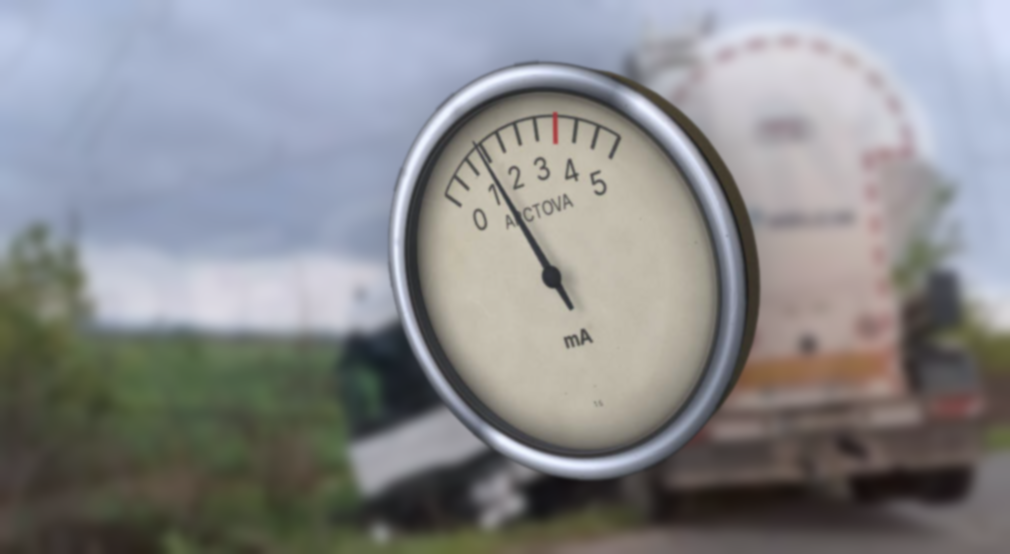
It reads 1.5 mA
